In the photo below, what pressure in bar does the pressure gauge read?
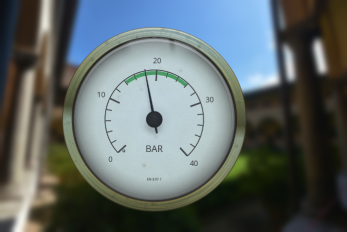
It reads 18 bar
